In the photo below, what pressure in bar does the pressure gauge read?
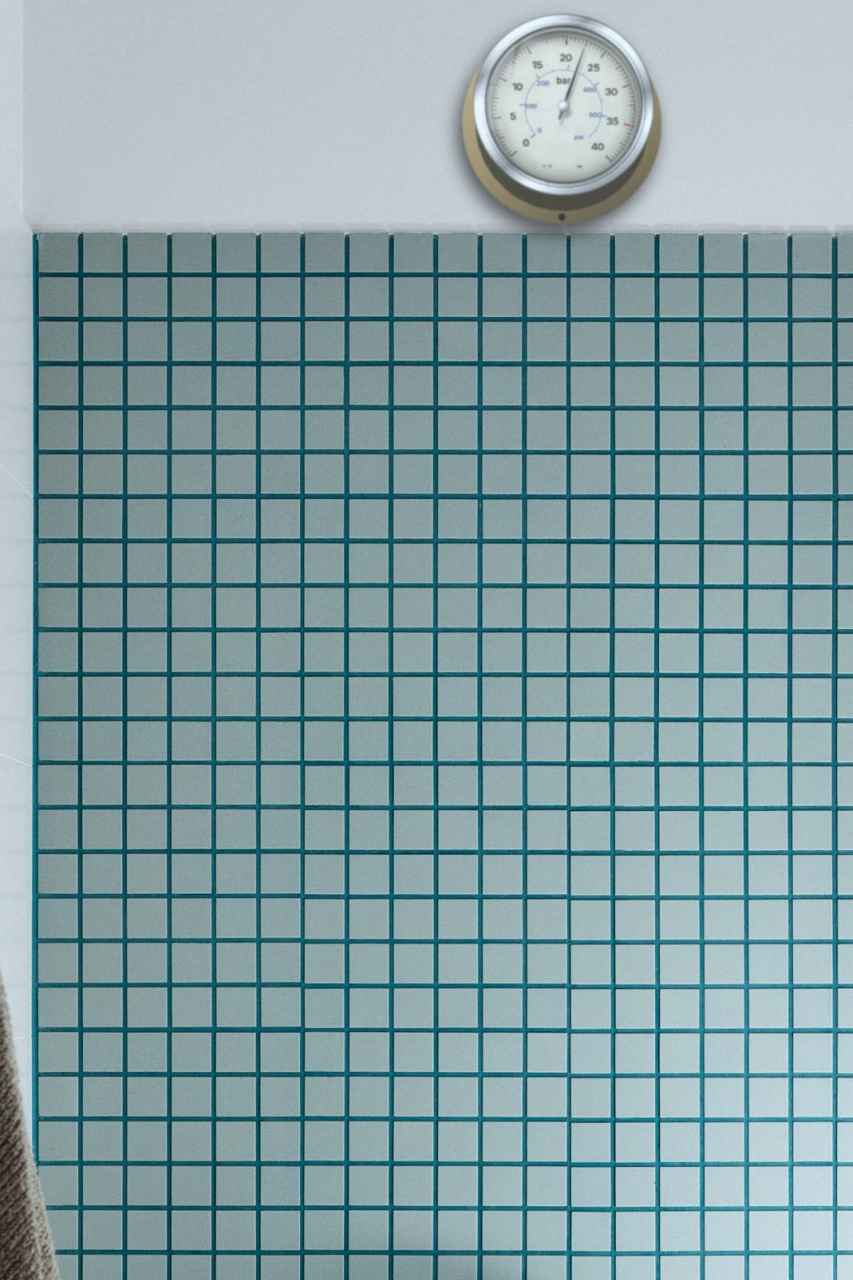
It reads 22.5 bar
